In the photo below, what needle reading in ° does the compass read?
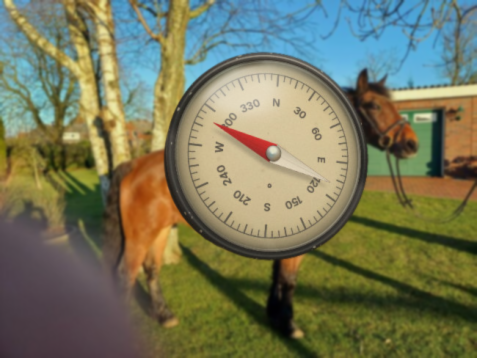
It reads 290 °
